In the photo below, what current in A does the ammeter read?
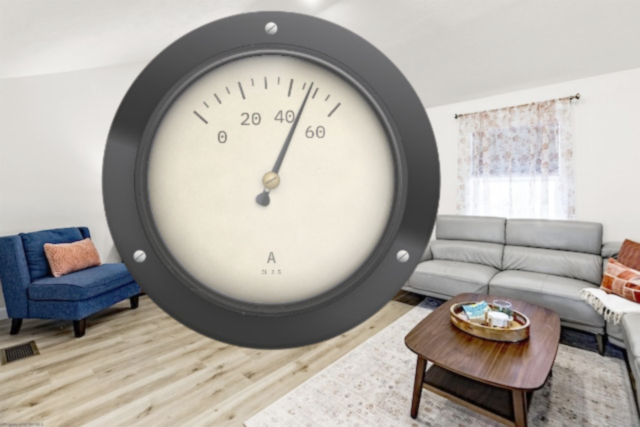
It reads 47.5 A
